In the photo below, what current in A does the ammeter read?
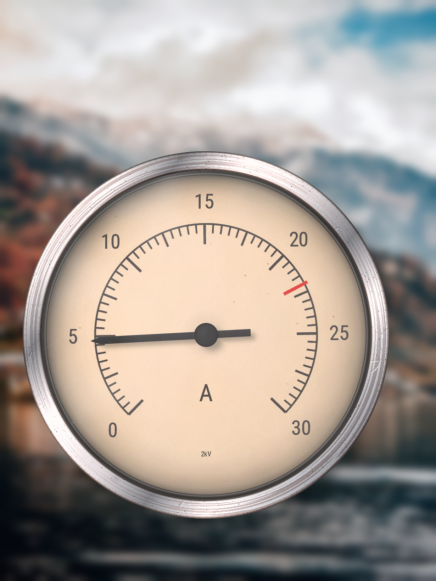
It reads 4.75 A
